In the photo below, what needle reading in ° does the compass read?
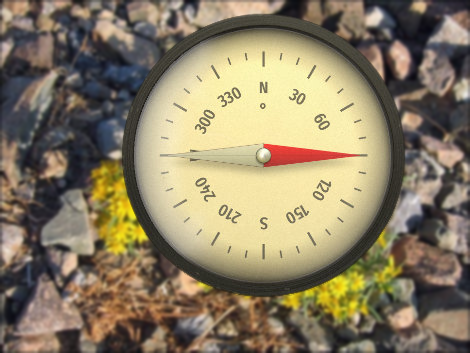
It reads 90 °
